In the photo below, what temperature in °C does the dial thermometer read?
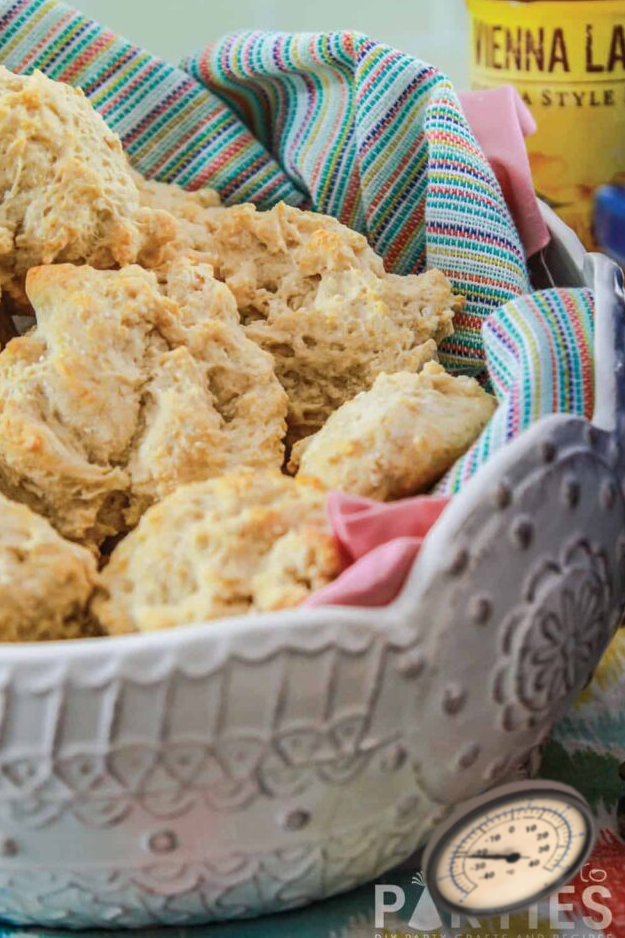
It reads -20 °C
